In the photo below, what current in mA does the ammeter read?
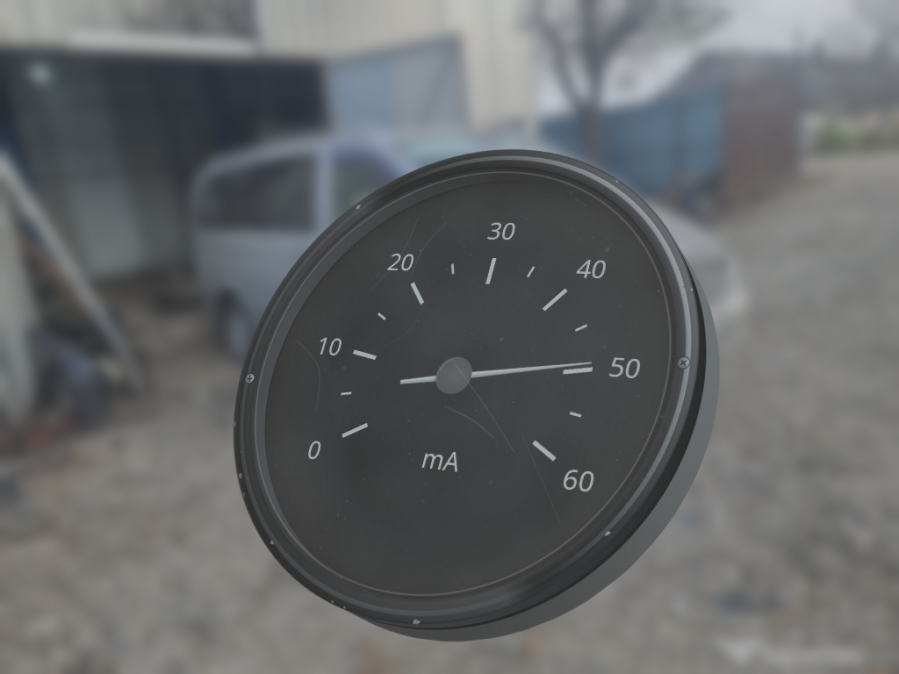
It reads 50 mA
